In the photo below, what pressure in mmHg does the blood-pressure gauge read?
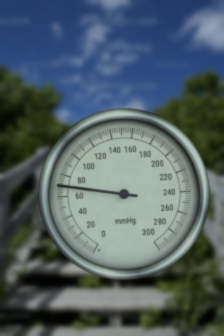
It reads 70 mmHg
